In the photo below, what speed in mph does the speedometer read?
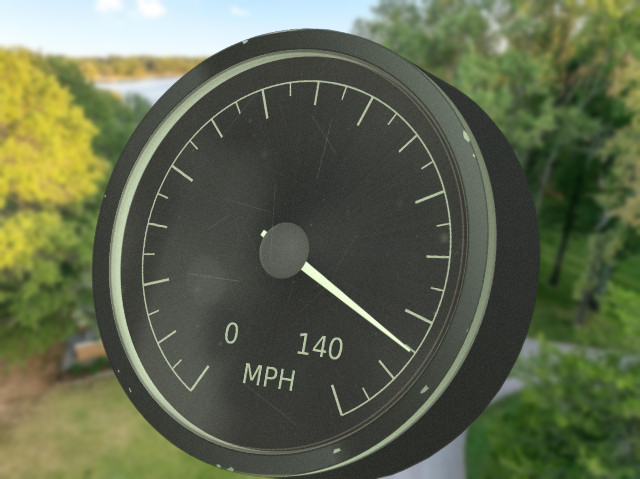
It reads 125 mph
